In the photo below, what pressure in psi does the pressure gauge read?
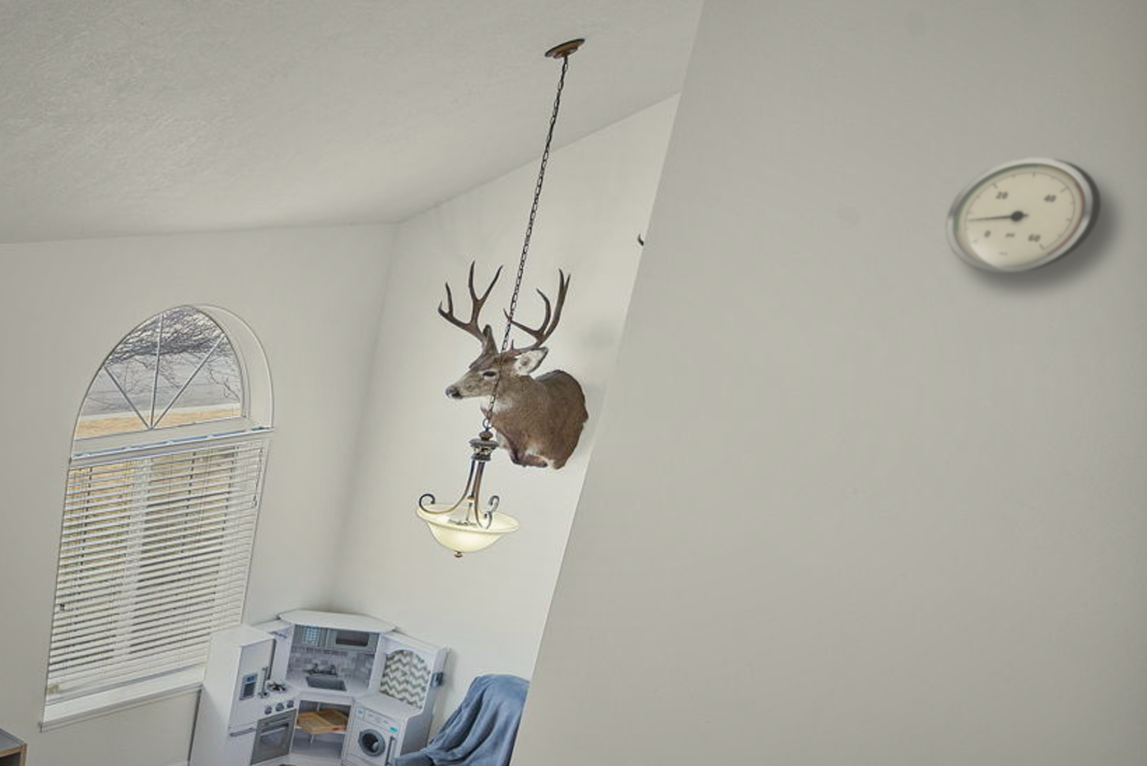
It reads 7.5 psi
